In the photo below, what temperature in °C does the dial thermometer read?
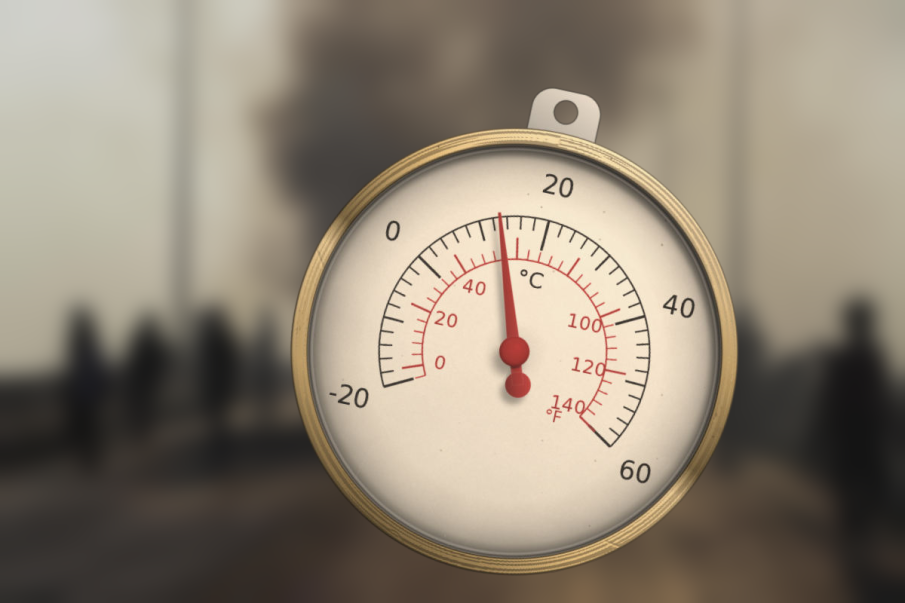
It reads 13 °C
